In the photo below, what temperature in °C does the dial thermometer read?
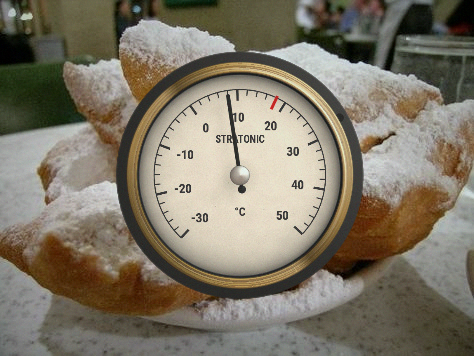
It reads 8 °C
